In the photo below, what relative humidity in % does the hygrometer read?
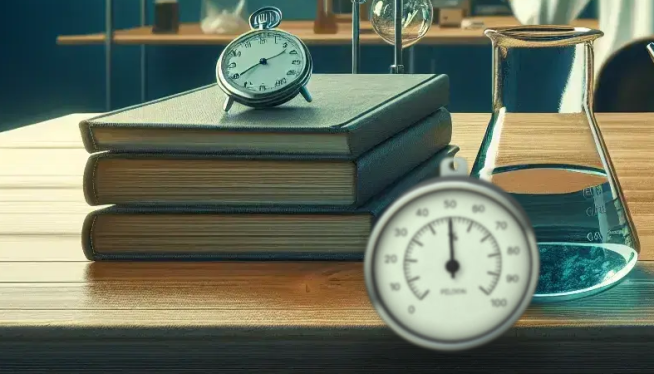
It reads 50 %
